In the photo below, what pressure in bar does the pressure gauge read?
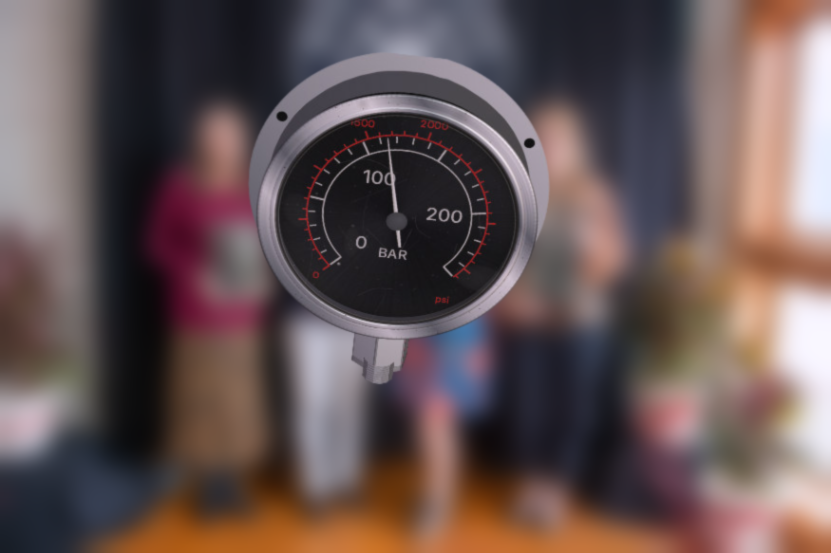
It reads 115 bar
